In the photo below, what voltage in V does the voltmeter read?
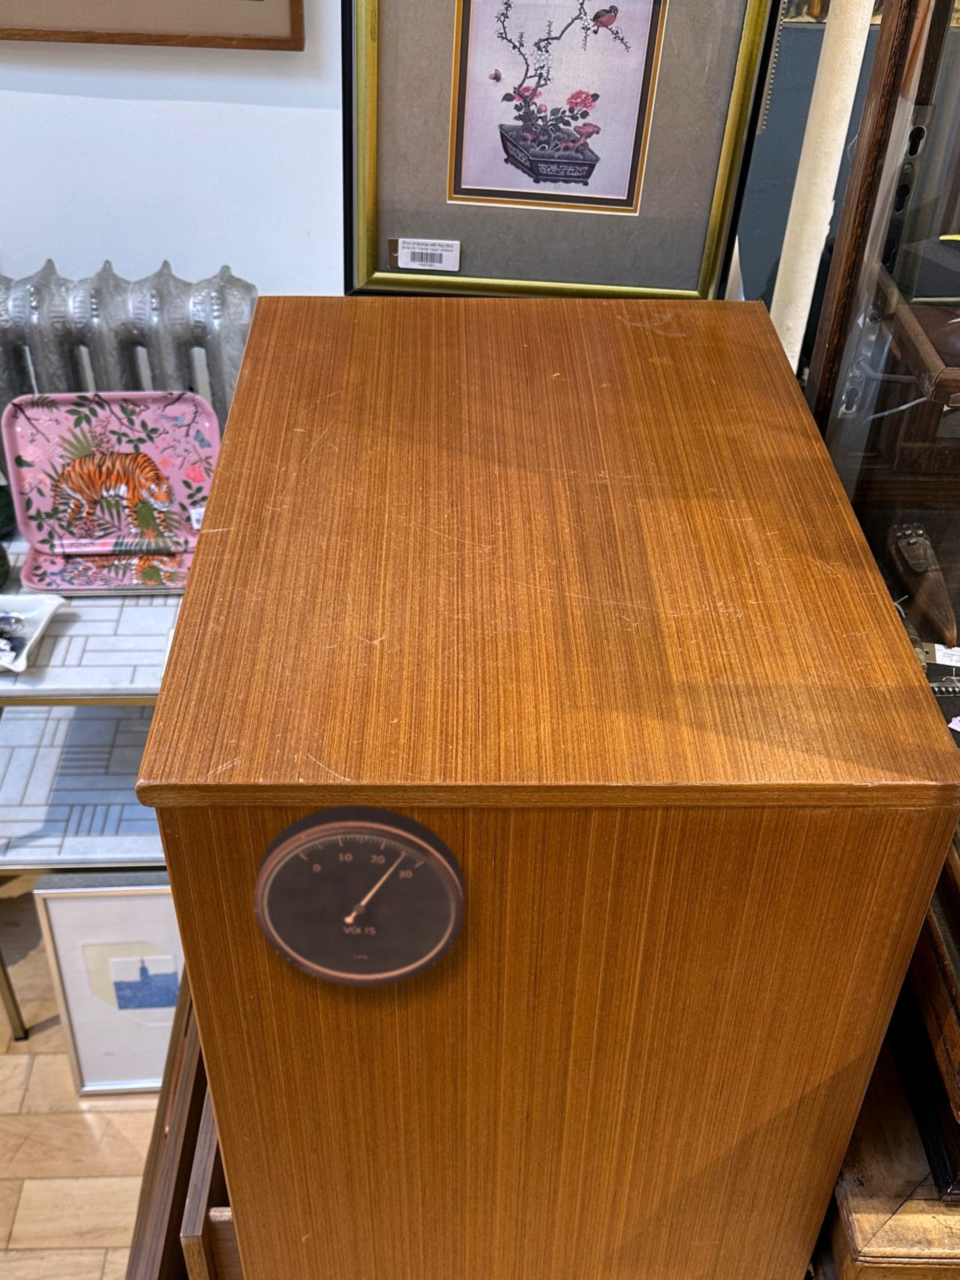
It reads 25 V
